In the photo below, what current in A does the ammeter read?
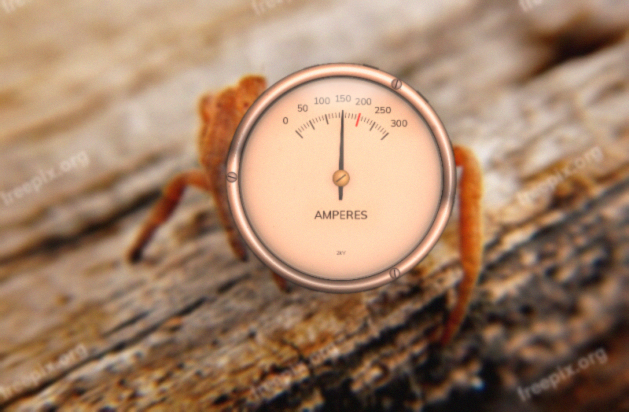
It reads 150 A
